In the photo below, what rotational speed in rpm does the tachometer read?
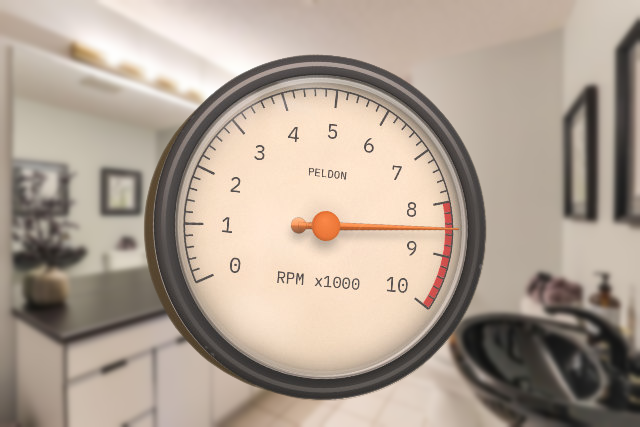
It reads 8500 rpm
